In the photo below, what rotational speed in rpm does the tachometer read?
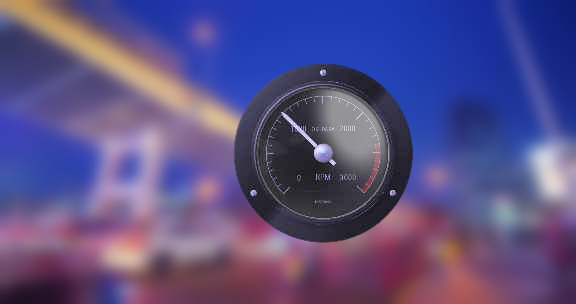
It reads 1000 rpm
